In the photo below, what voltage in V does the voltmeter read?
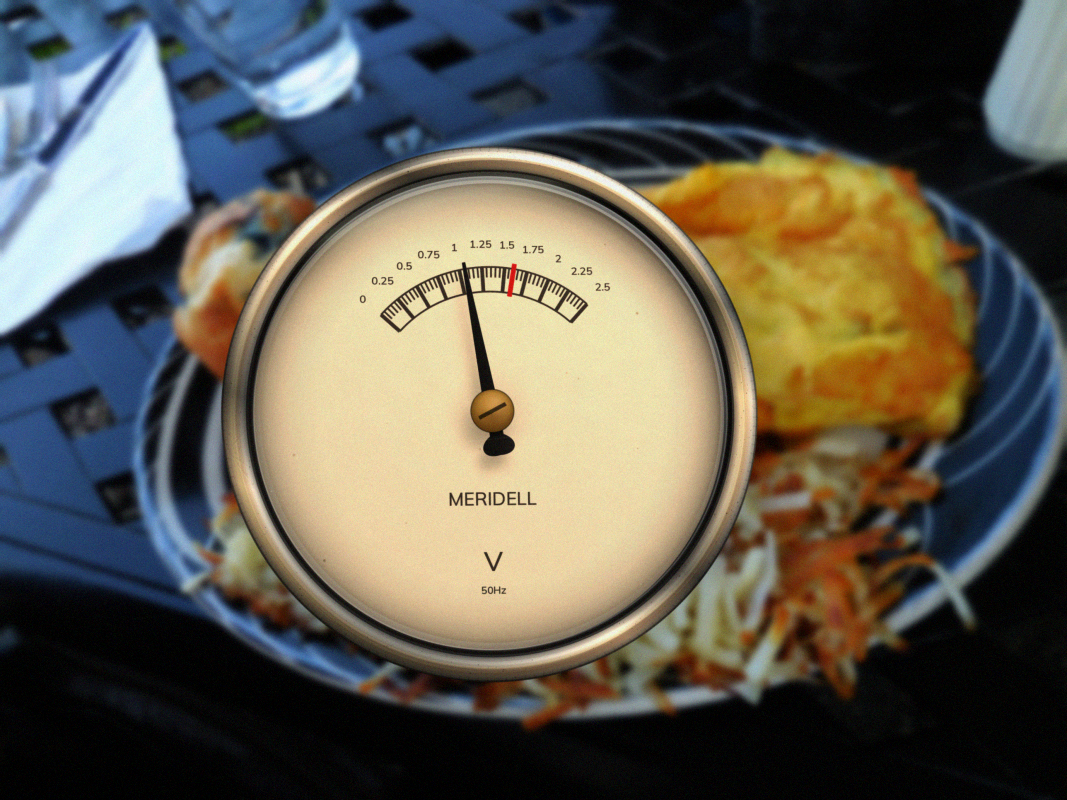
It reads 1.05 V
